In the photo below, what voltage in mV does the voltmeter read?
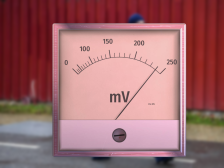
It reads 240 mV
